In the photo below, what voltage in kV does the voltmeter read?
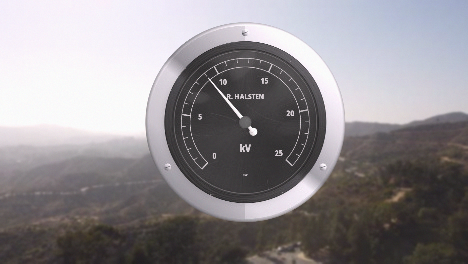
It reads 9 kV
